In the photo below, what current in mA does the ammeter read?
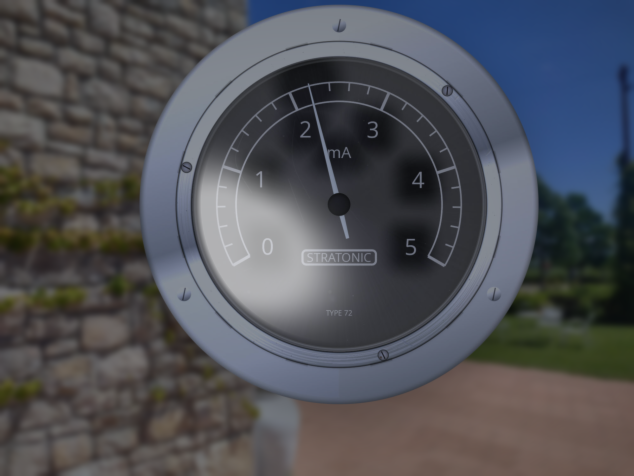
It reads 2.2 mA
